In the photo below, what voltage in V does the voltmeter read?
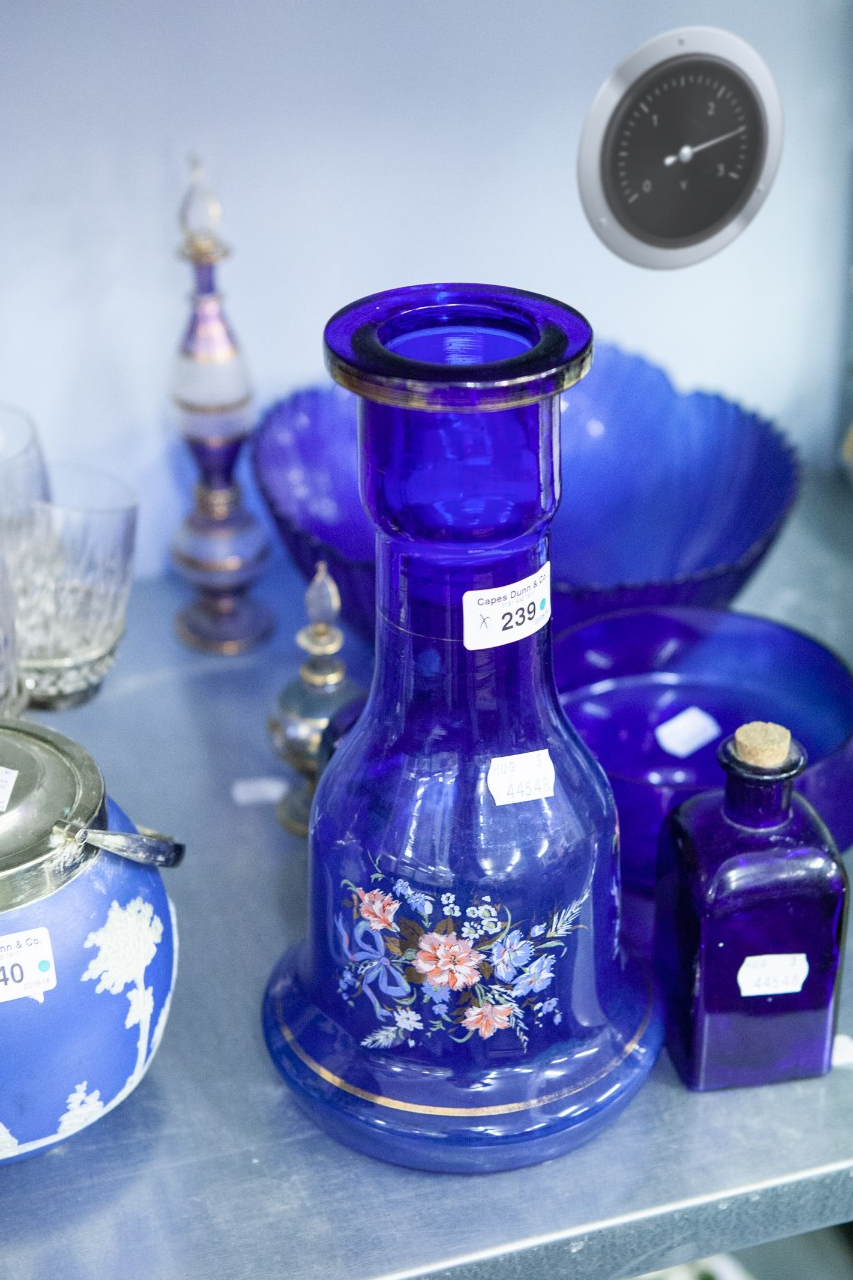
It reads 2.5 V
